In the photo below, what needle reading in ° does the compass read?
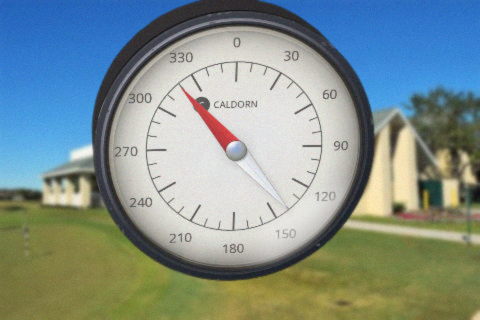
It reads 320 °
